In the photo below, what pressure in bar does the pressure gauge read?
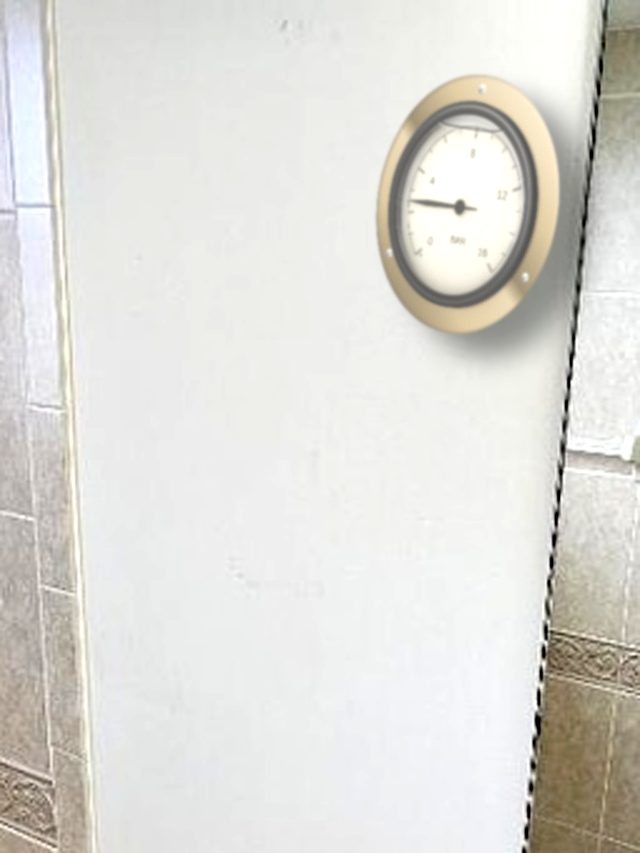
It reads 2.5 bar
